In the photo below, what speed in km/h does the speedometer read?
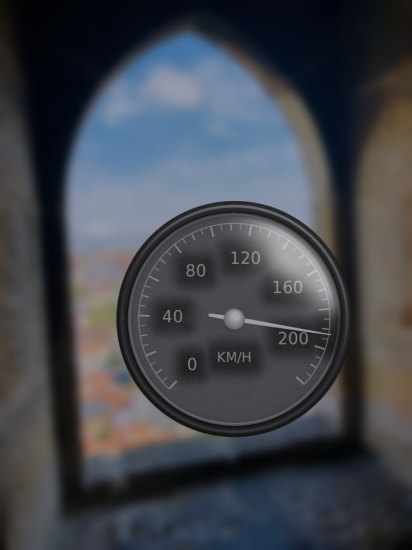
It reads 192.5 km/h
